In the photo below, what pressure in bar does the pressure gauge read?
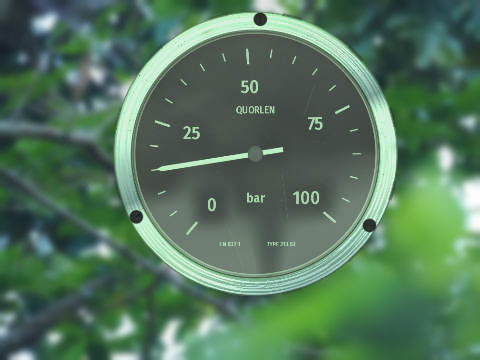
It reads 15 bar
